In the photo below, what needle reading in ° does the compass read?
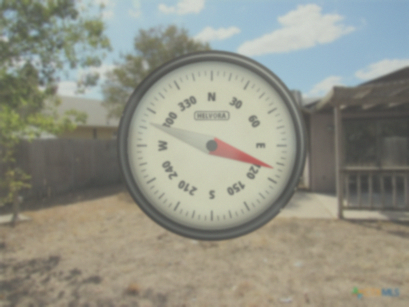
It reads 110 °
